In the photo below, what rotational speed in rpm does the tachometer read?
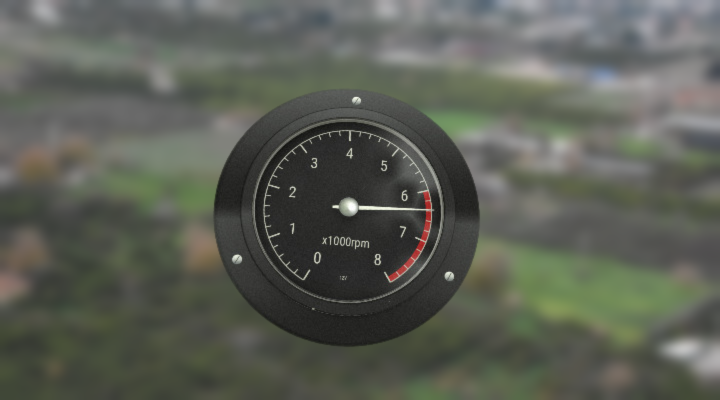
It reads 6400 rpm
